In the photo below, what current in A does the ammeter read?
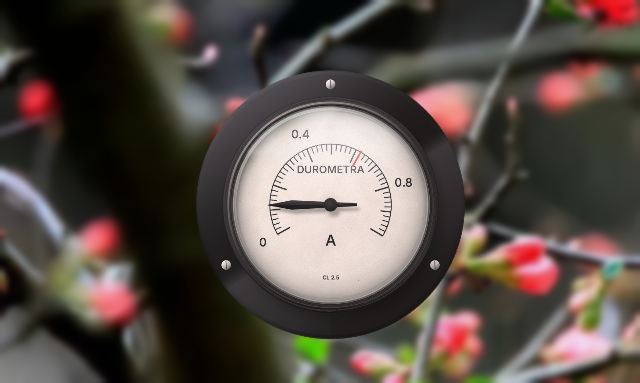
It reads 0.12 A
